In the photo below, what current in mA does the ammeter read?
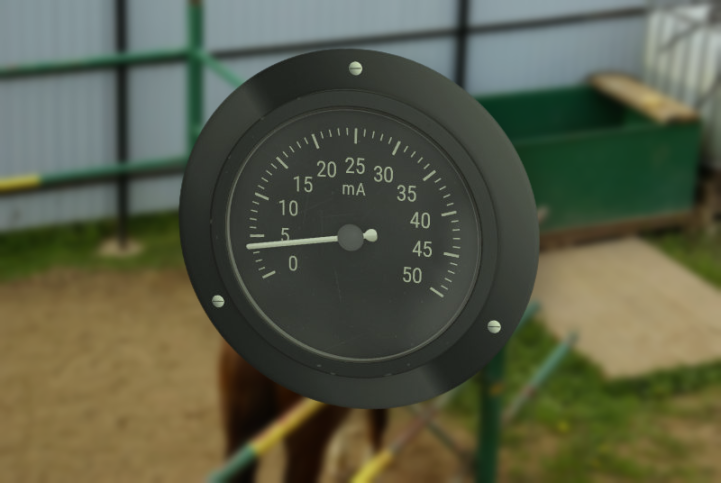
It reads 4 mA
